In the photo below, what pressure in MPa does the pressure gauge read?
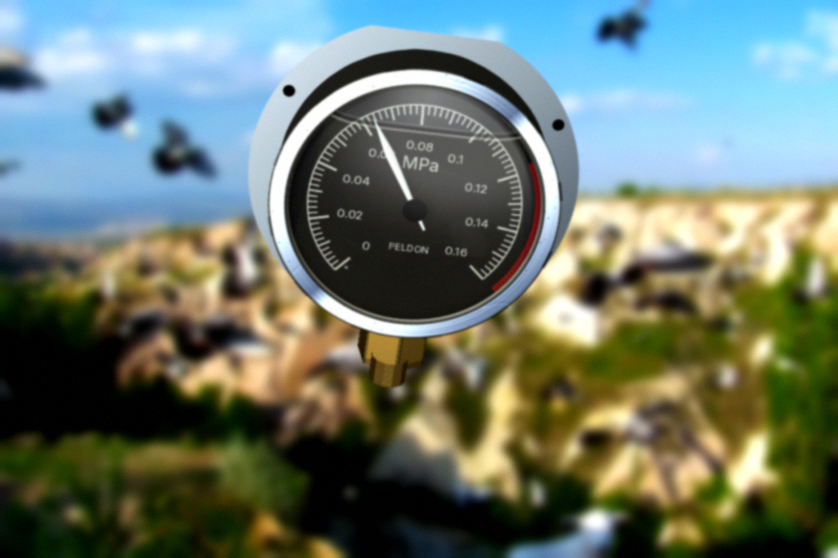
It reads 0.064 MPa
